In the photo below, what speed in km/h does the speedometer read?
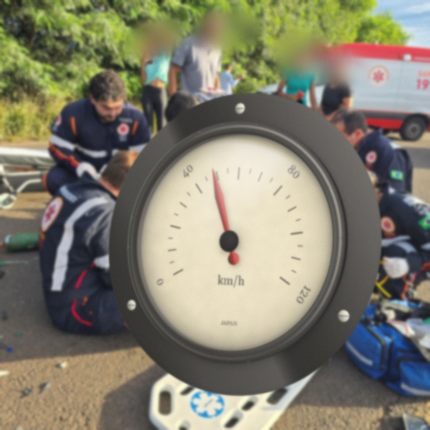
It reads 50 km/h
